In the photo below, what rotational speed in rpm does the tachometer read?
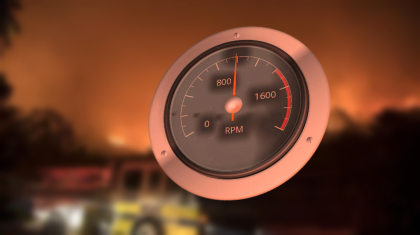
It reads 1000 rpm
